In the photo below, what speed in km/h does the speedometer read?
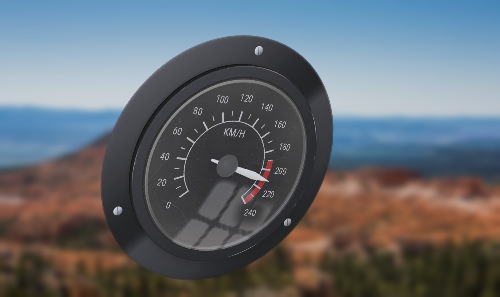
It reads 210 km/h
